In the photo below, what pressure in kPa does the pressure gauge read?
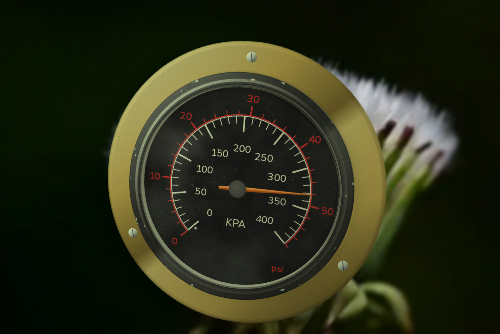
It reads 330 kPa
